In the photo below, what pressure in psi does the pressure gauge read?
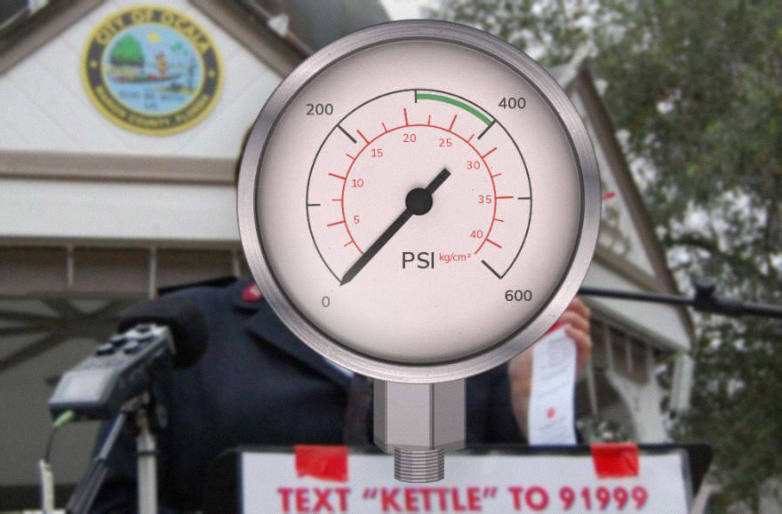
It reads 0 psi
